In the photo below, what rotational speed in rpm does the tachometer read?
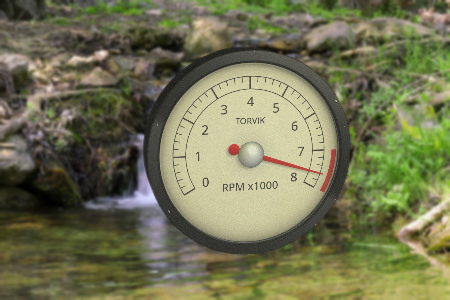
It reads 7600 rpm
